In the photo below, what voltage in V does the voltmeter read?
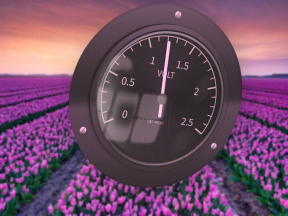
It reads 1.2 V
